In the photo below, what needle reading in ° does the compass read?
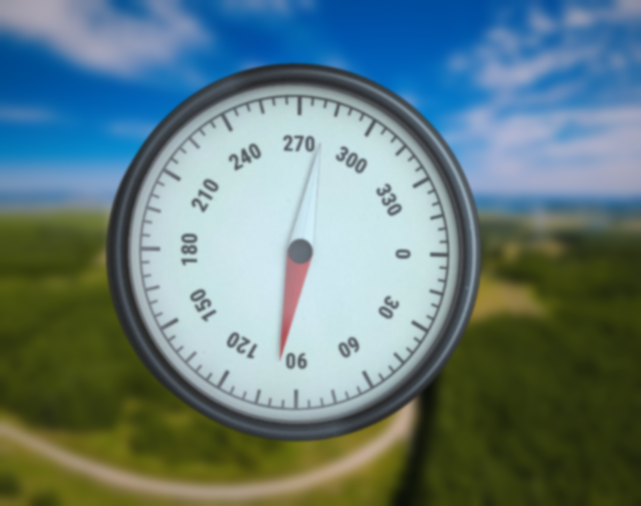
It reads 100 °
